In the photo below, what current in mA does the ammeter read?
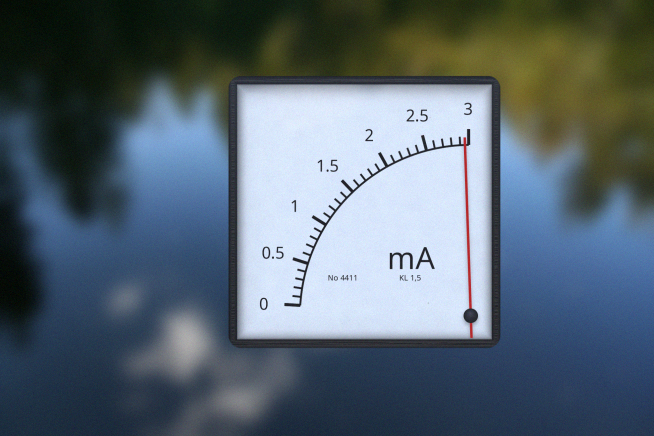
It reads 2.95 mA
